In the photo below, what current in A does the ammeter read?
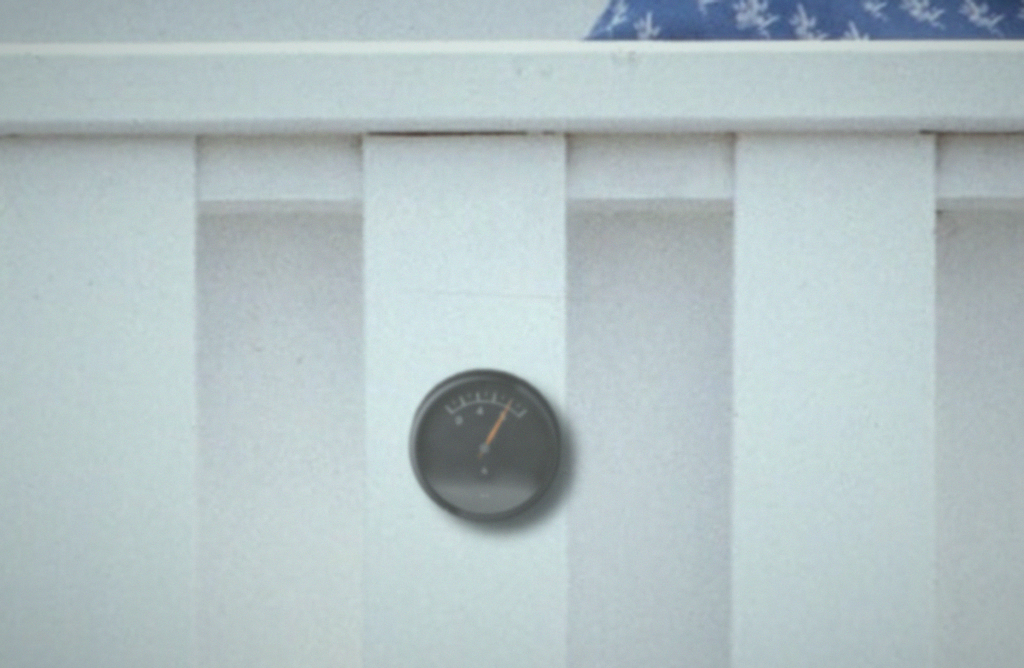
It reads 8 A
